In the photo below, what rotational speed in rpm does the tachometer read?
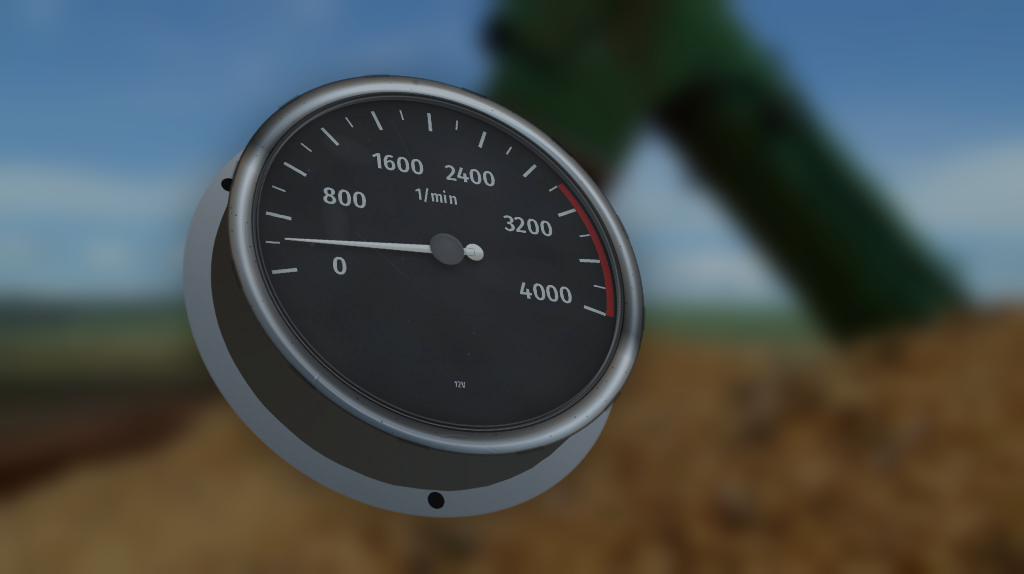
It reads 200 rpm
